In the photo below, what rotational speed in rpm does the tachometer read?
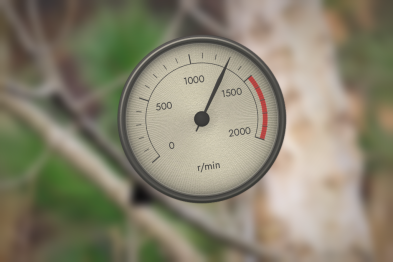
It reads 1300 rpm
